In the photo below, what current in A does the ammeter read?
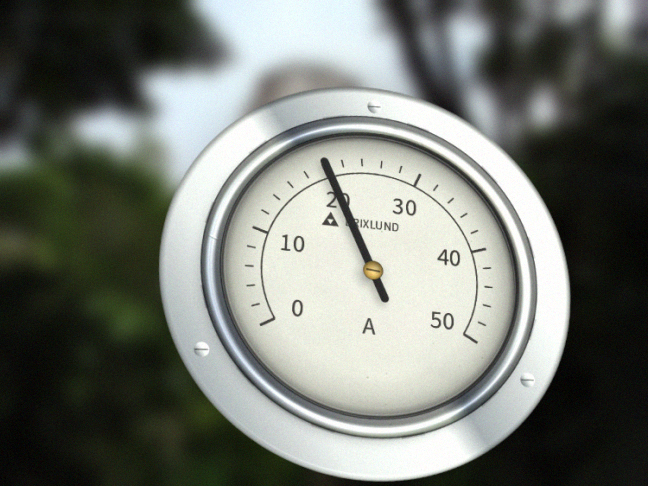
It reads 20 A
